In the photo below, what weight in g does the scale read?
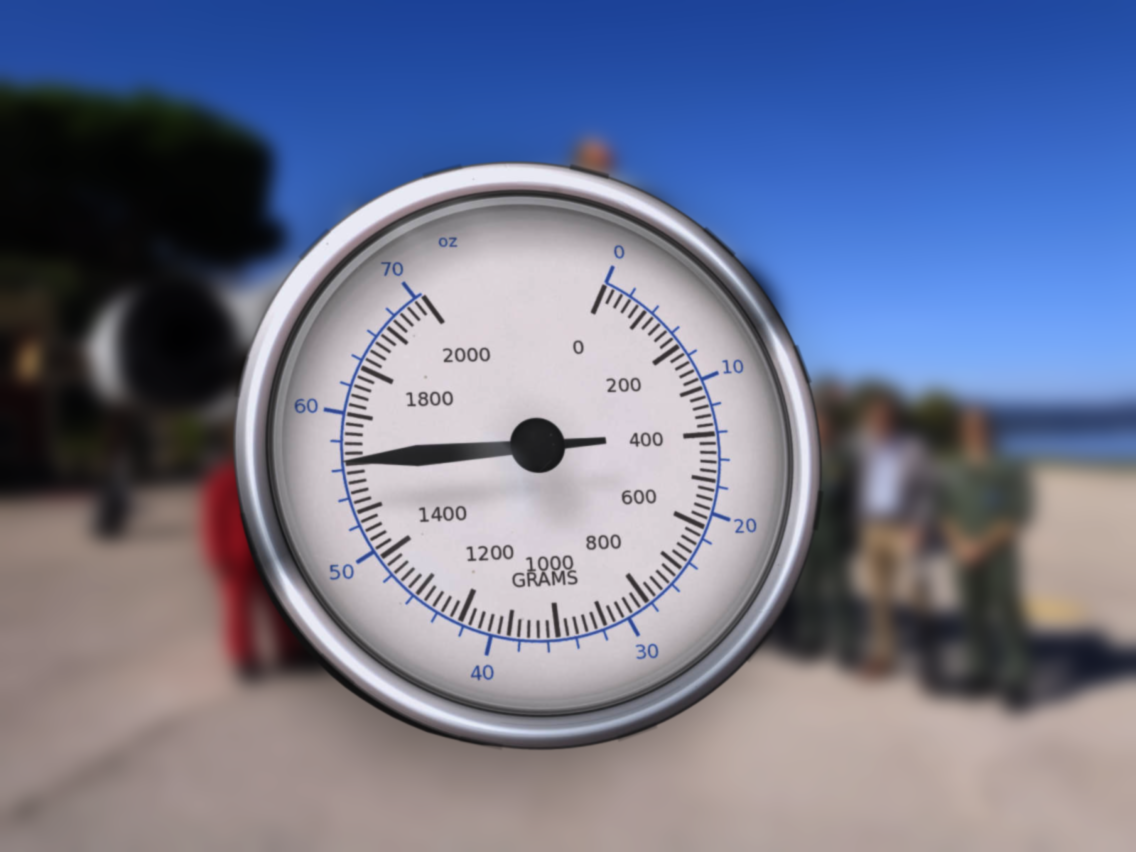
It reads 1600 g
